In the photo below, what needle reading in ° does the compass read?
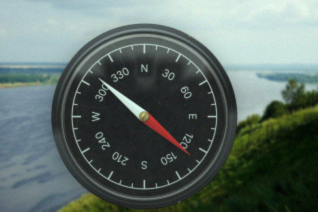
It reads 130 °
